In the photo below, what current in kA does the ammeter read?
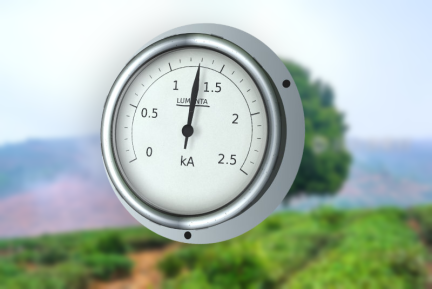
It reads 1.3 kA
